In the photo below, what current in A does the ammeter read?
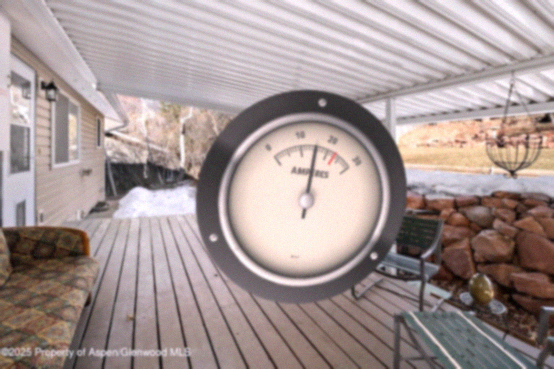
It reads 15 A
